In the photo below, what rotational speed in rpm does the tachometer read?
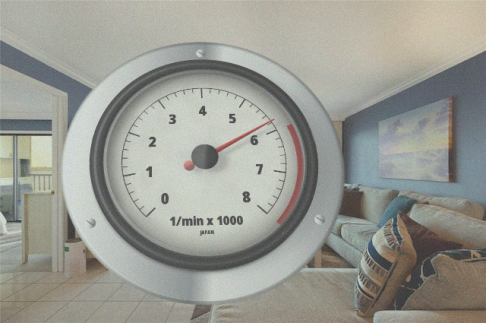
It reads 5800 rpm
